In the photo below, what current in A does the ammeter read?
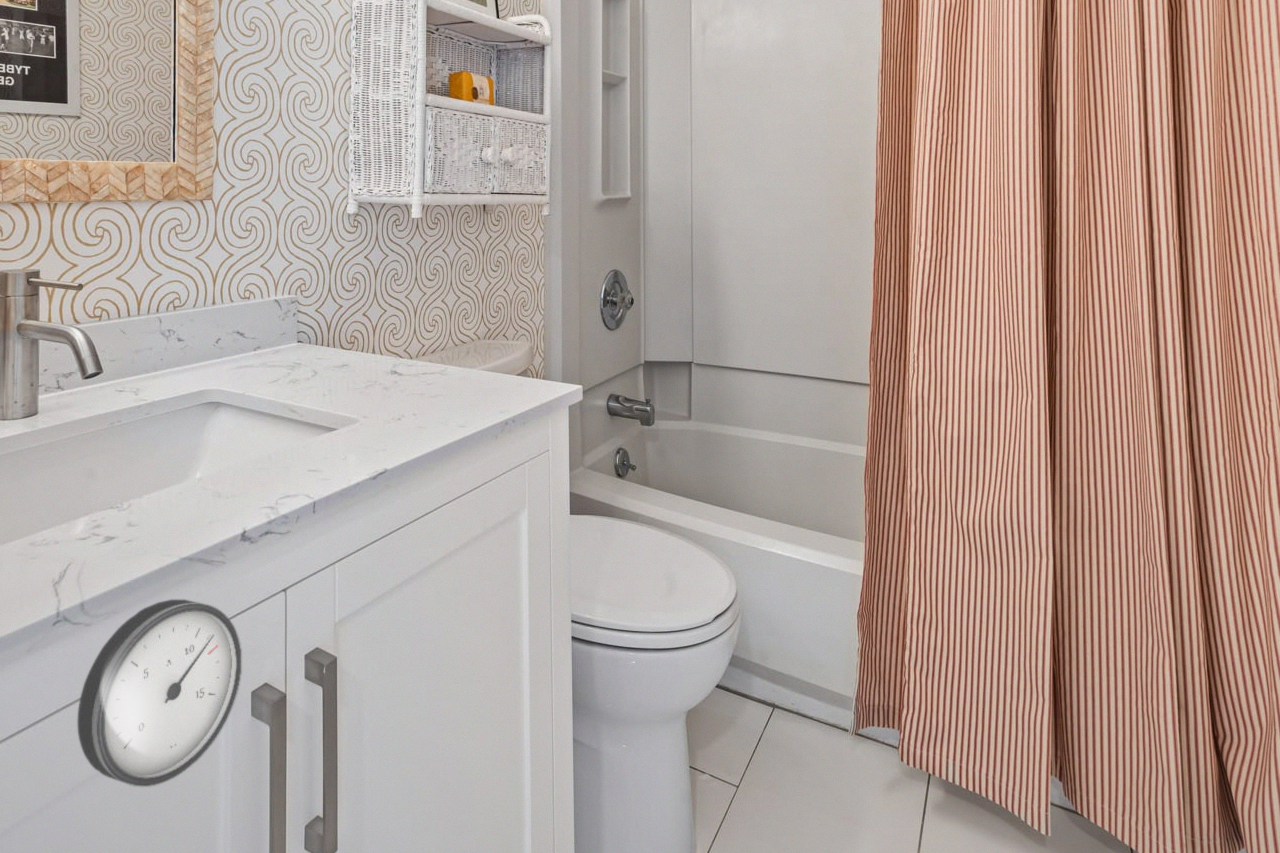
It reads 11 A
